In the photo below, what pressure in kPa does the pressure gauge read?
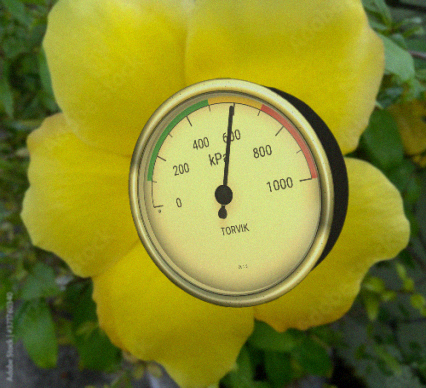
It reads 600 kPa
